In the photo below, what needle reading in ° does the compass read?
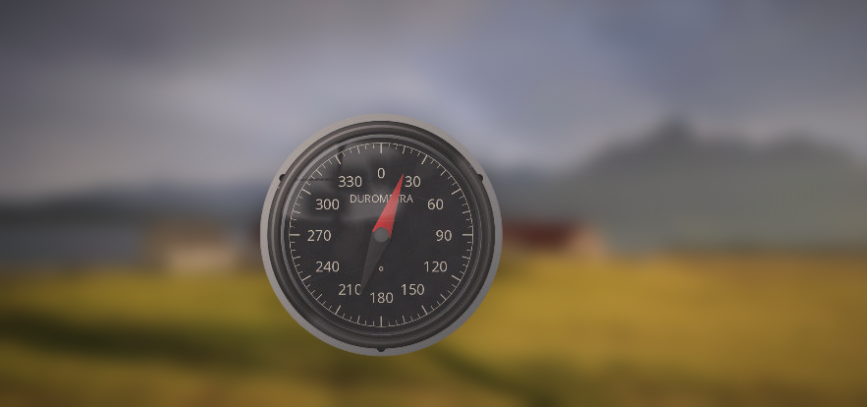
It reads 20 °
